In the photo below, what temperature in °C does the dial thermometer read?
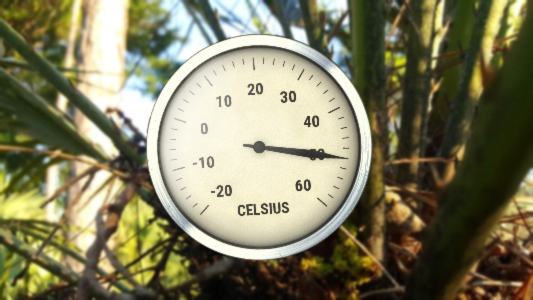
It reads 50 °C
